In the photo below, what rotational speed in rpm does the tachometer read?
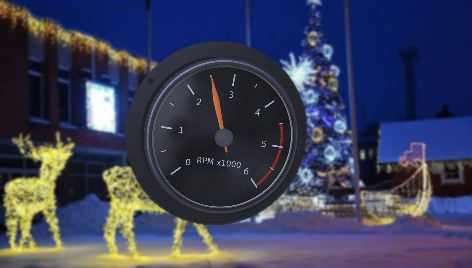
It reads 2500 rpm
